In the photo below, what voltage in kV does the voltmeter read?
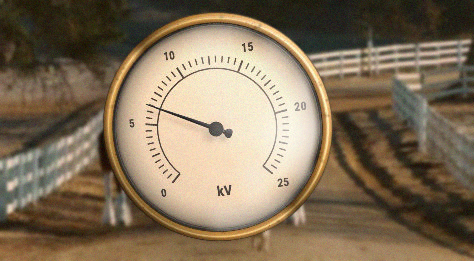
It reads 6.5 kV
